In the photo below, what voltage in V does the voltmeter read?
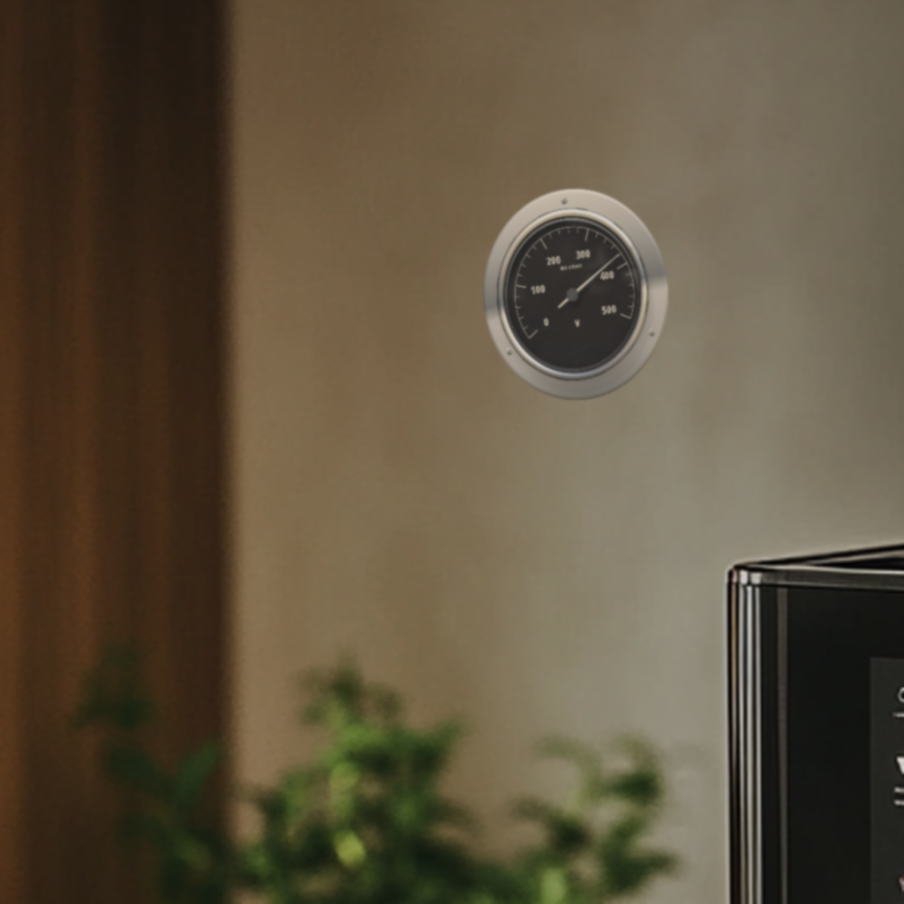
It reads 380 V
